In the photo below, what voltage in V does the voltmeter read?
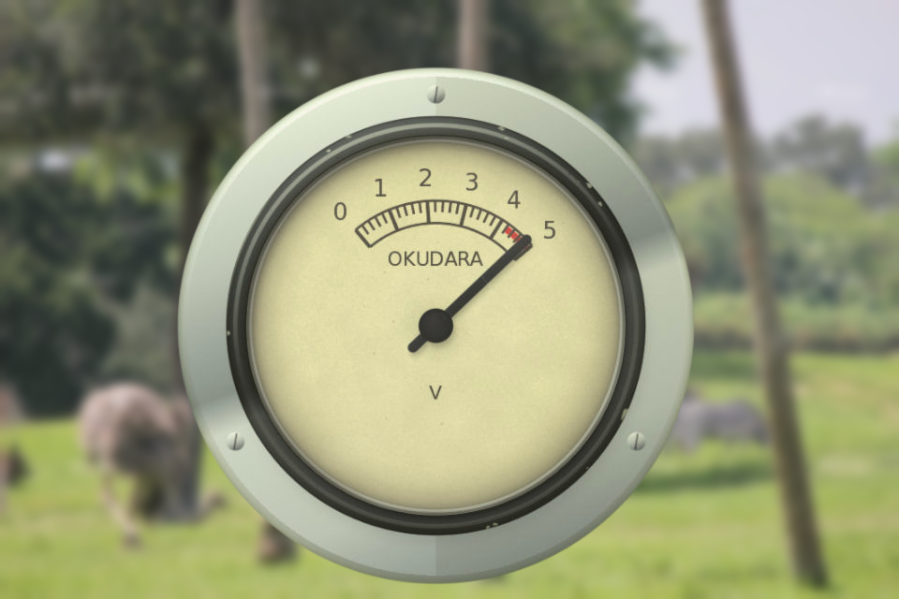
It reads 4.8 V
